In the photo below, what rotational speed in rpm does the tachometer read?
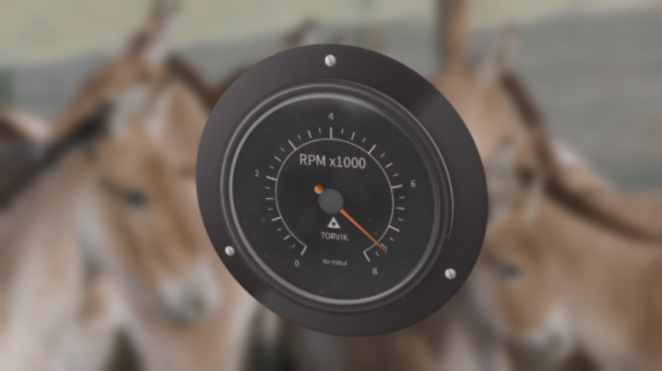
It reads 7500 rpm
